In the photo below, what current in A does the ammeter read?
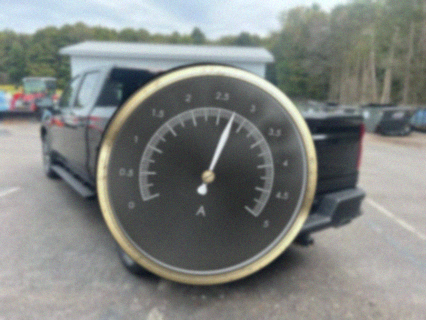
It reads 2.75 A
